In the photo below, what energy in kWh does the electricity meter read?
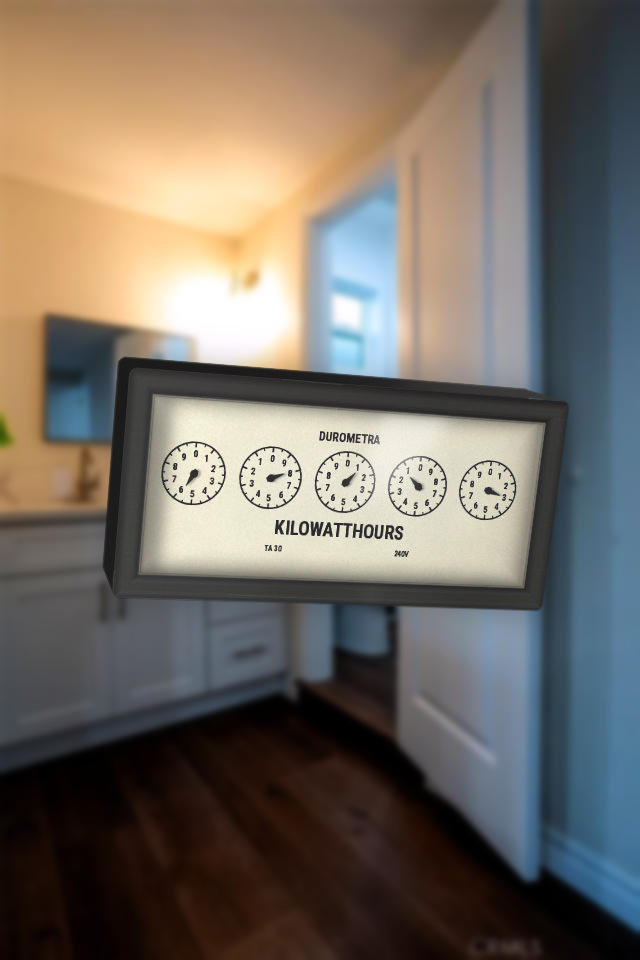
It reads 58113 kWh
